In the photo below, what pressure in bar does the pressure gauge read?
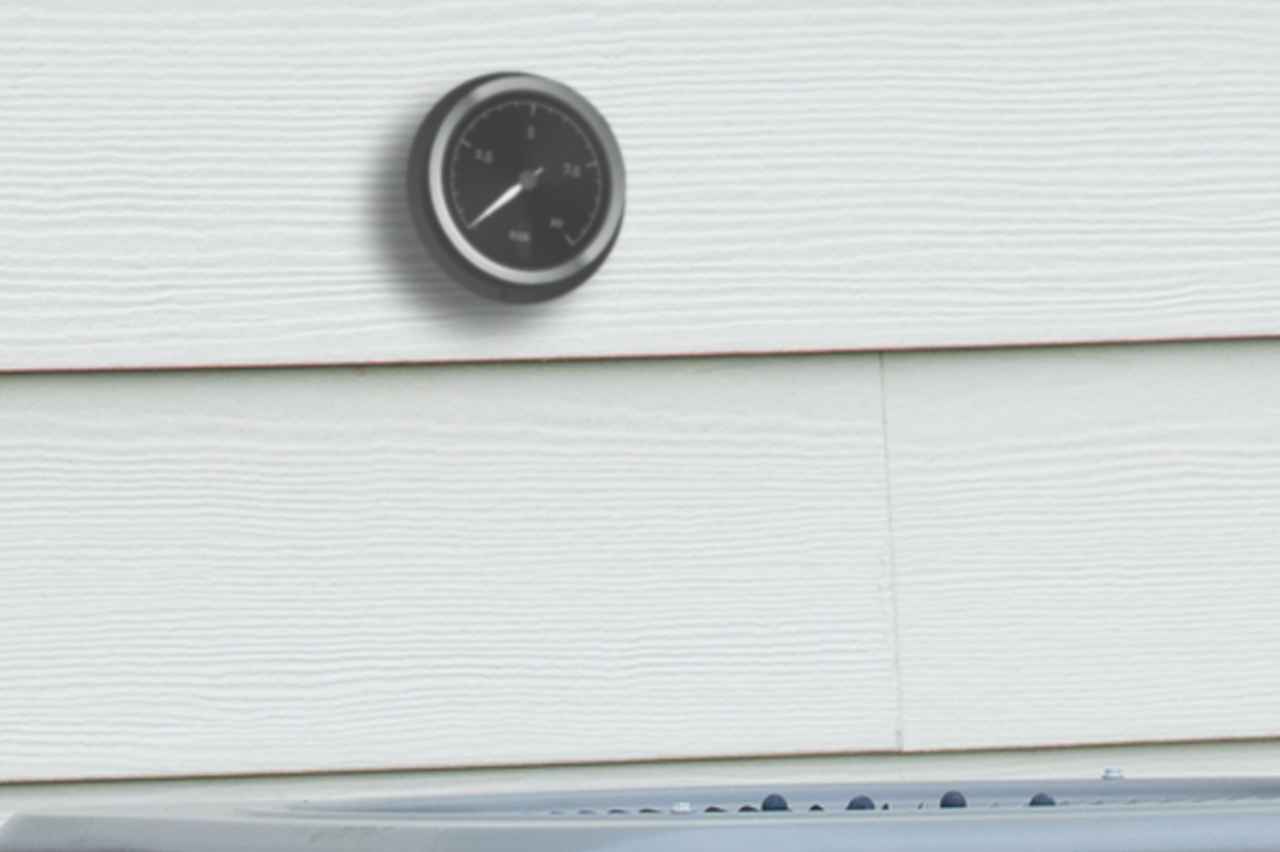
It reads 0 bar
